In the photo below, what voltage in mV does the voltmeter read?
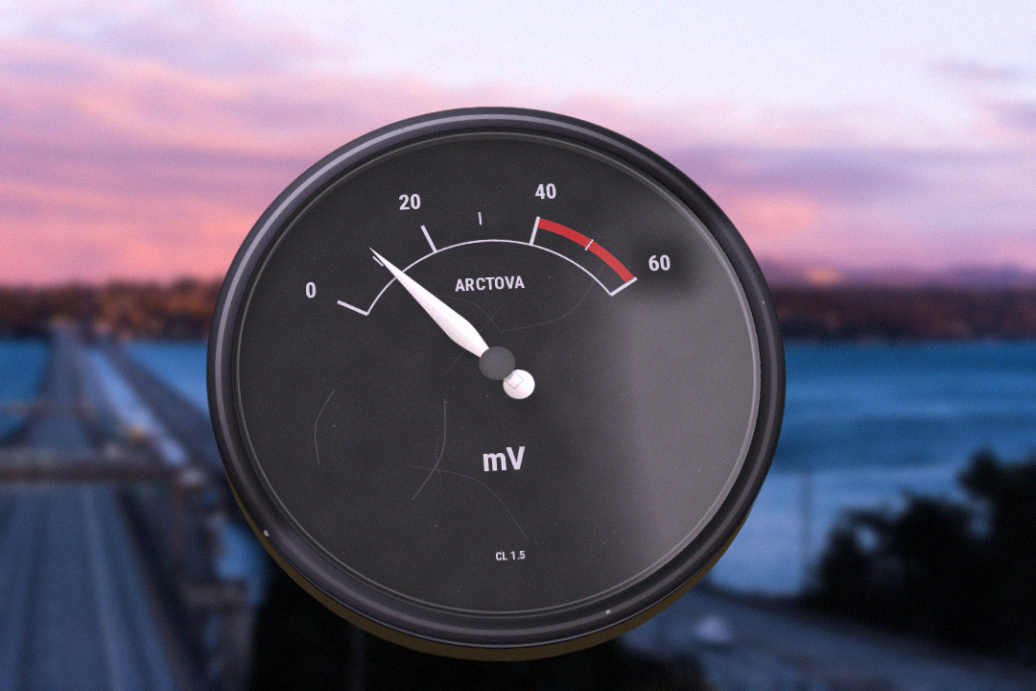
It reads 10 mV
